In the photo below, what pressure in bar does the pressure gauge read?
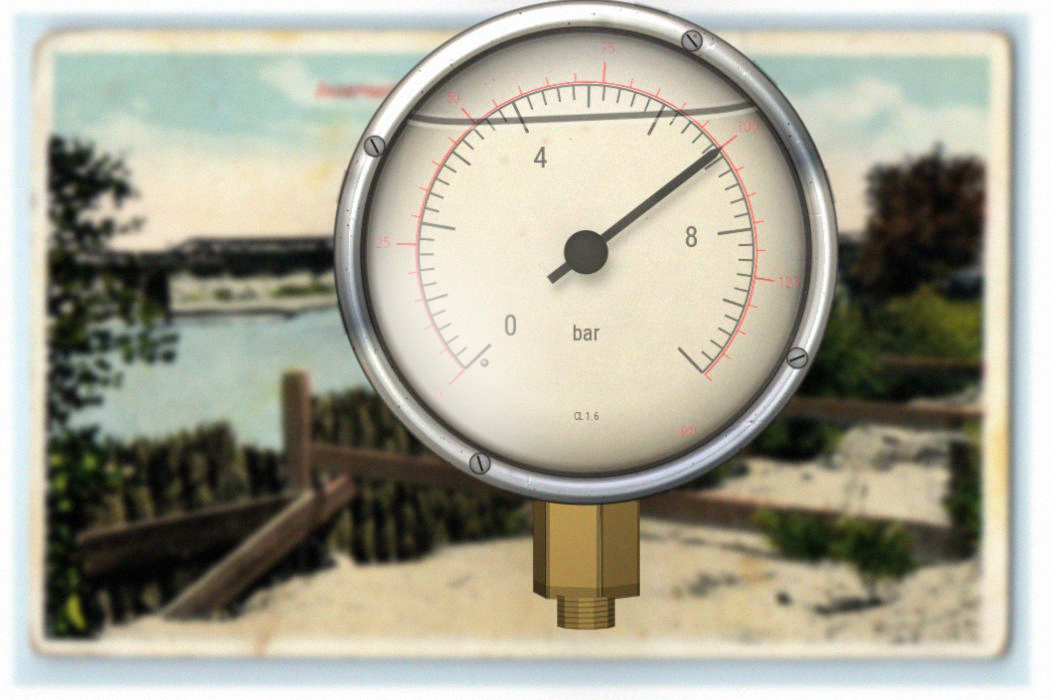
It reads 6.9 bar
